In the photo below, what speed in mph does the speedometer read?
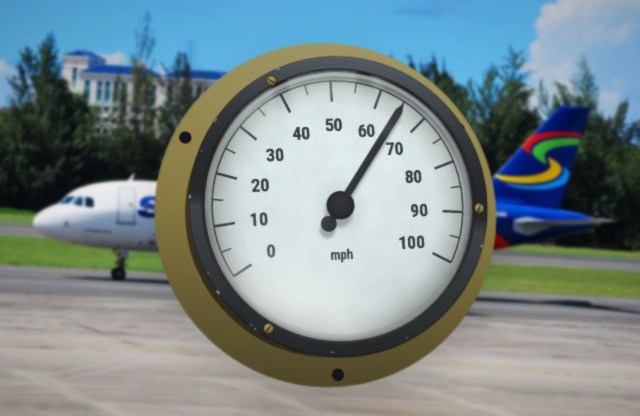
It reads 65 mph
